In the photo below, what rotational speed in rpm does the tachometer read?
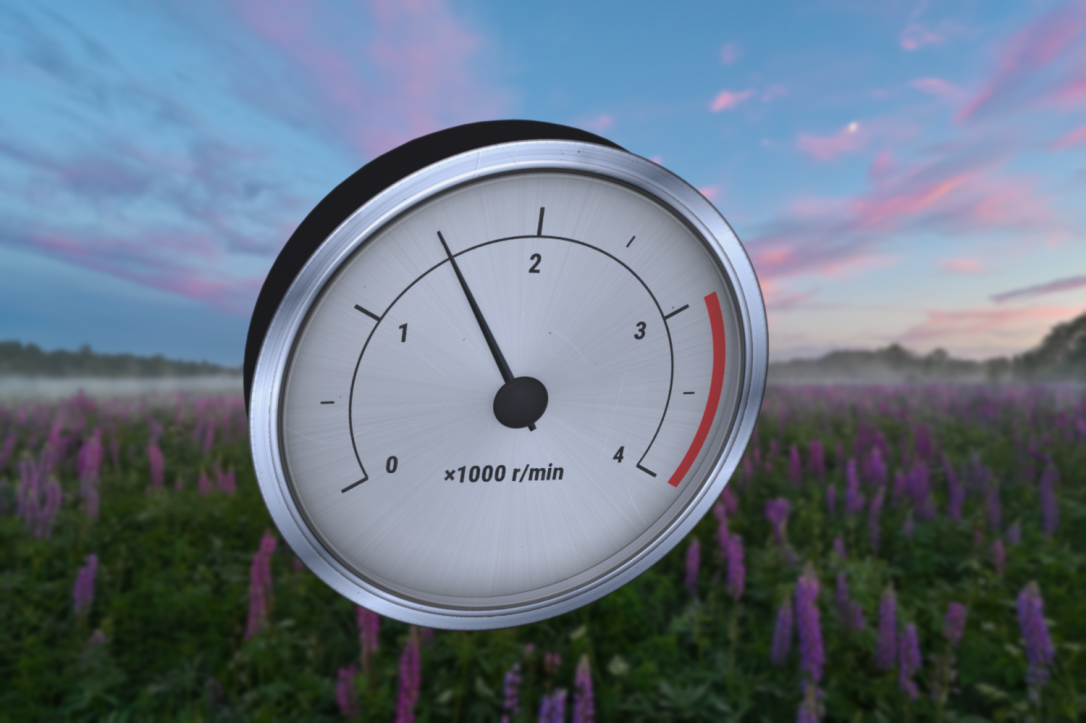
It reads 1500 rpm
